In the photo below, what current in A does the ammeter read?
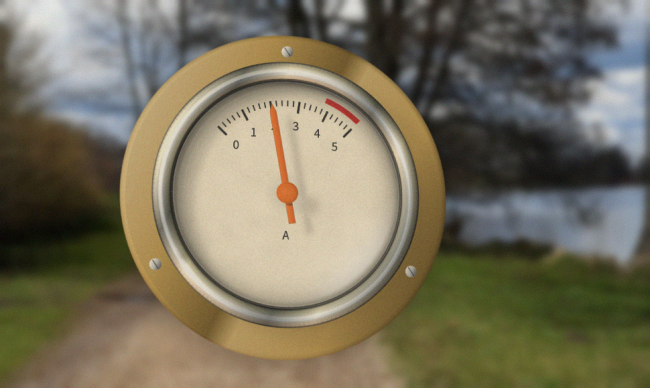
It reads 2 A
